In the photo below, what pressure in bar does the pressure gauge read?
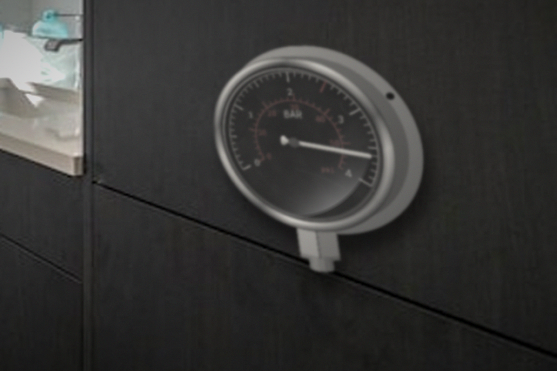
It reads 3.6 bar
